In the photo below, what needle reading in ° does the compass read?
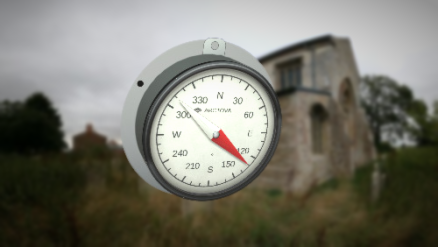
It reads 130 °
